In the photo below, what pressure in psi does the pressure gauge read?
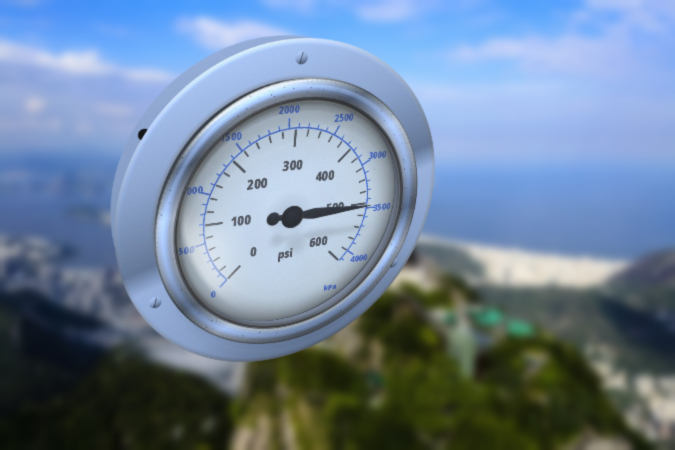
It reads 500 psi
